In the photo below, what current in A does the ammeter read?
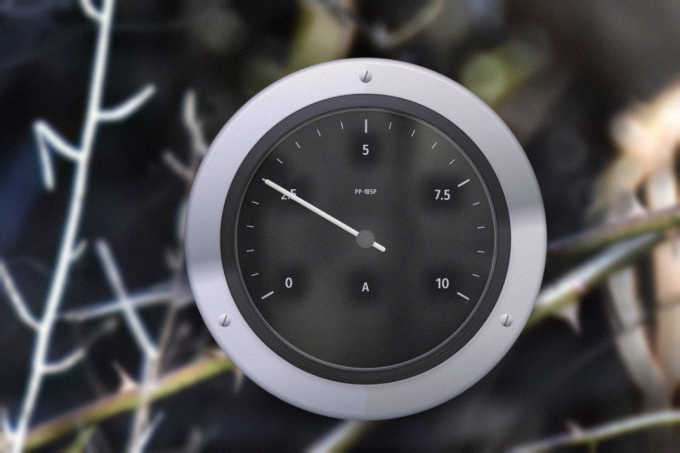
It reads 2.5 A
